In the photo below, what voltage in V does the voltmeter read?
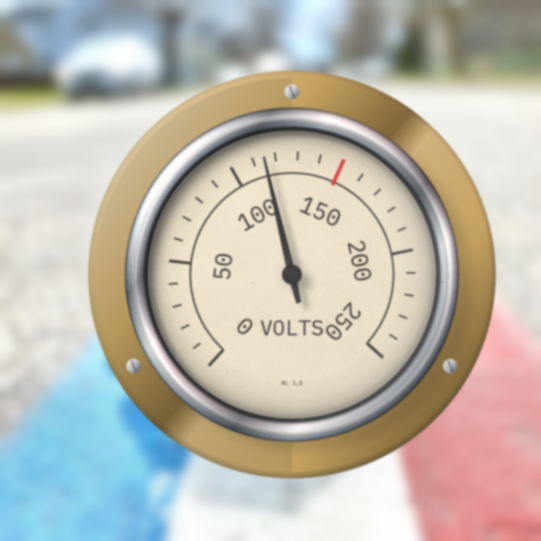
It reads 115 V
